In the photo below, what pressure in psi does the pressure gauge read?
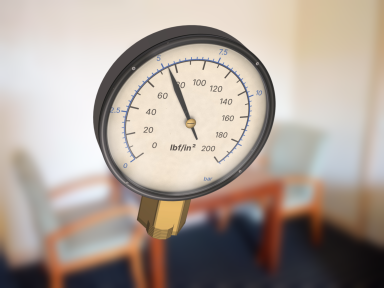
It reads 75 psi
